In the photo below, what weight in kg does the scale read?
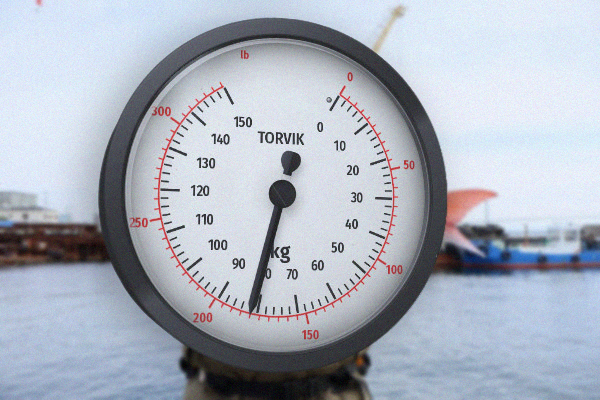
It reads 82 kg
